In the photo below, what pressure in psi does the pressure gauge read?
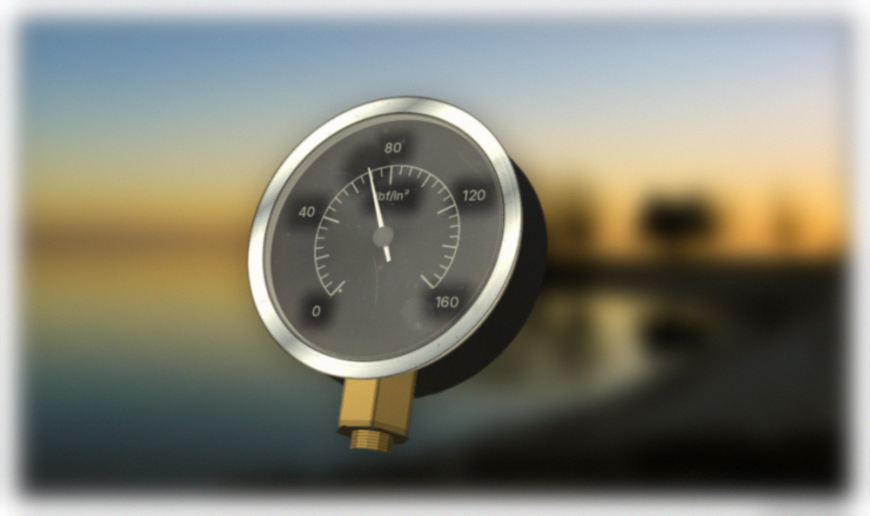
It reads 70 psi
